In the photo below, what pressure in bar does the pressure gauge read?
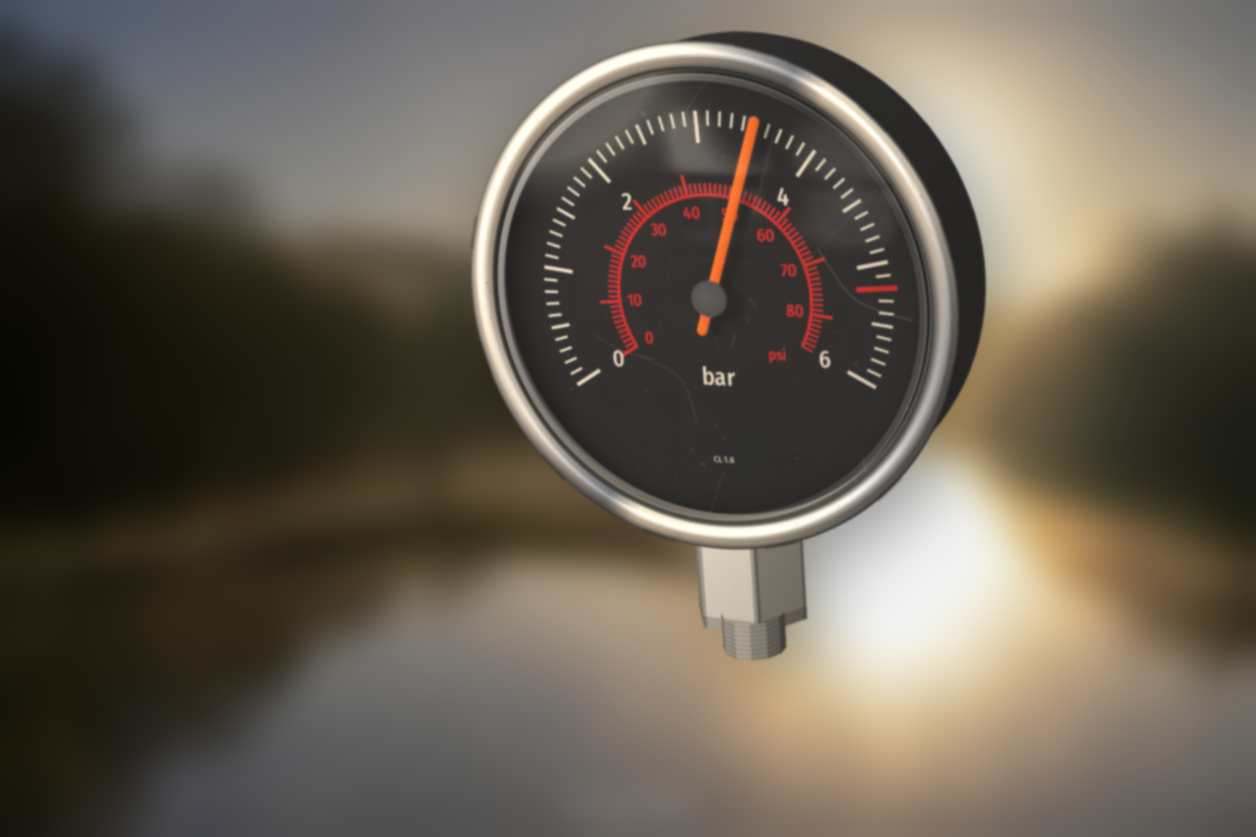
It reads 3.5 bar
